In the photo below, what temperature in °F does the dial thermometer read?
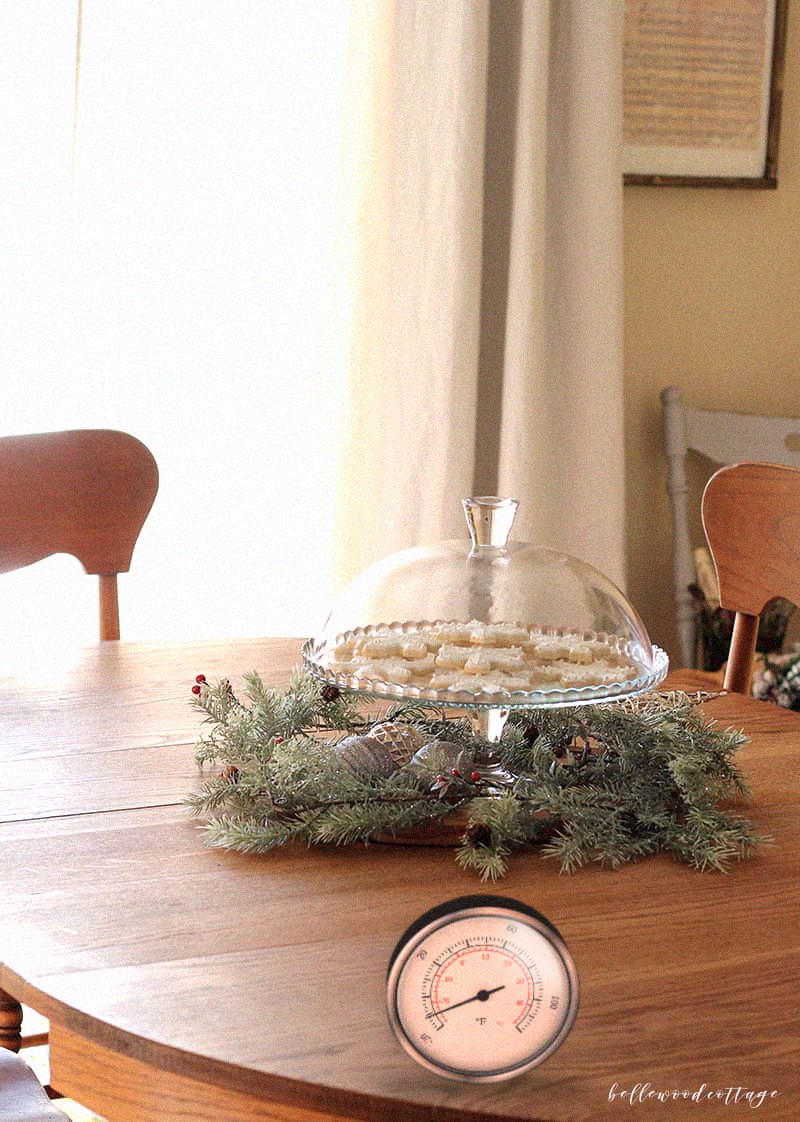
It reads -10 °F
